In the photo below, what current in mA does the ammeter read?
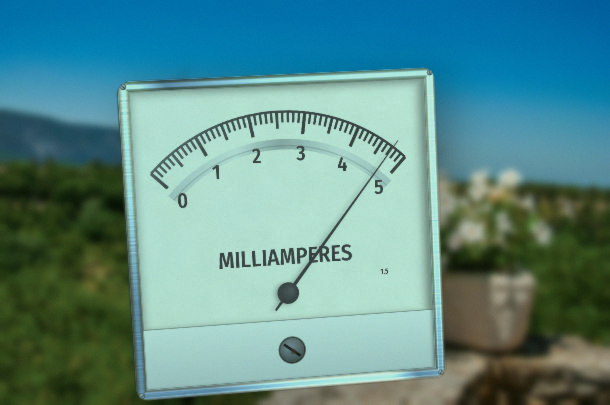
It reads 4.7 mA
